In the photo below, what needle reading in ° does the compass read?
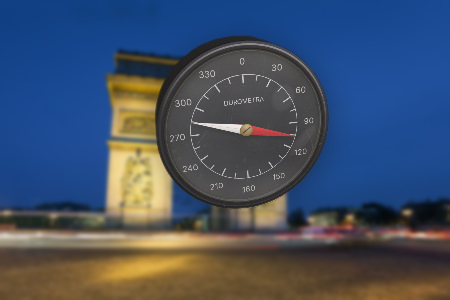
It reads 105 °
